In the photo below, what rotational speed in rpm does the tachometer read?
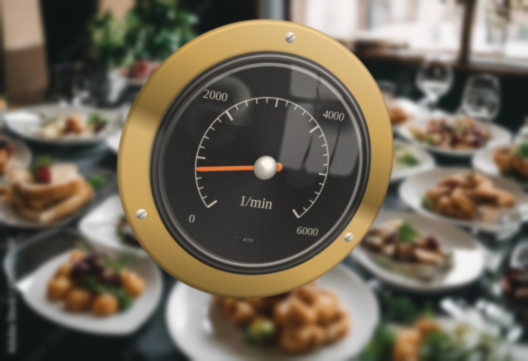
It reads 800 rpm
